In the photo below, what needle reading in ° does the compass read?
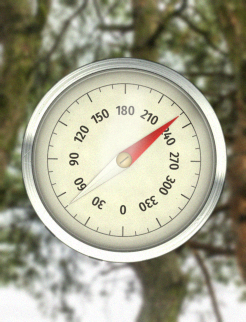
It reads 230 °
